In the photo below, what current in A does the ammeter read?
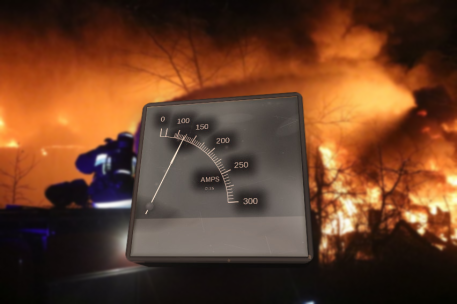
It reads 125 A
